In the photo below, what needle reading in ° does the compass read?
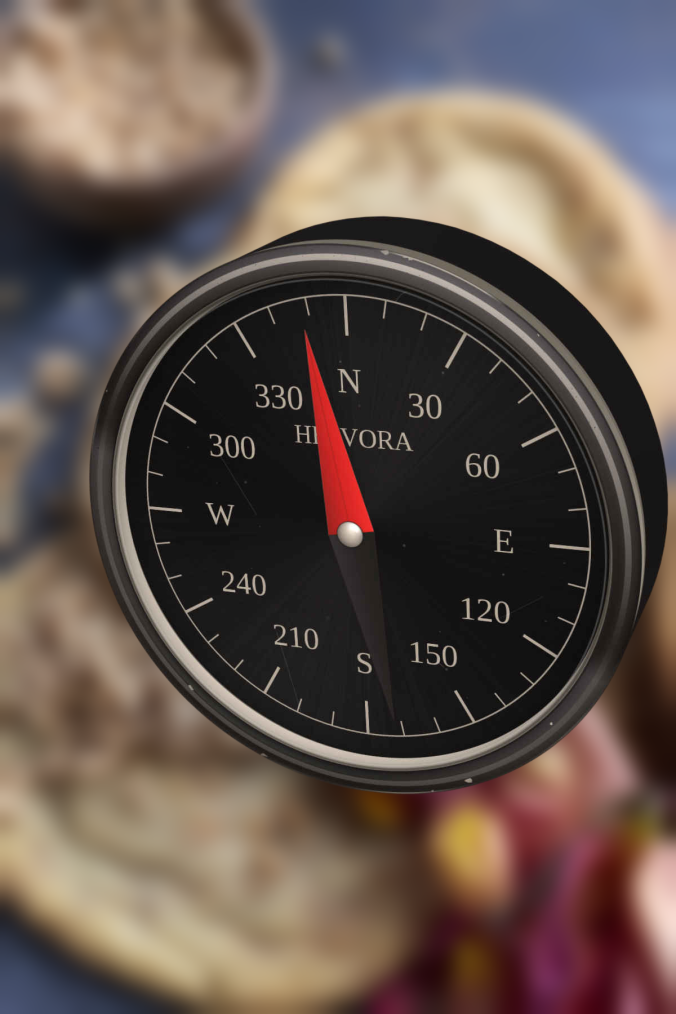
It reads 350 °
